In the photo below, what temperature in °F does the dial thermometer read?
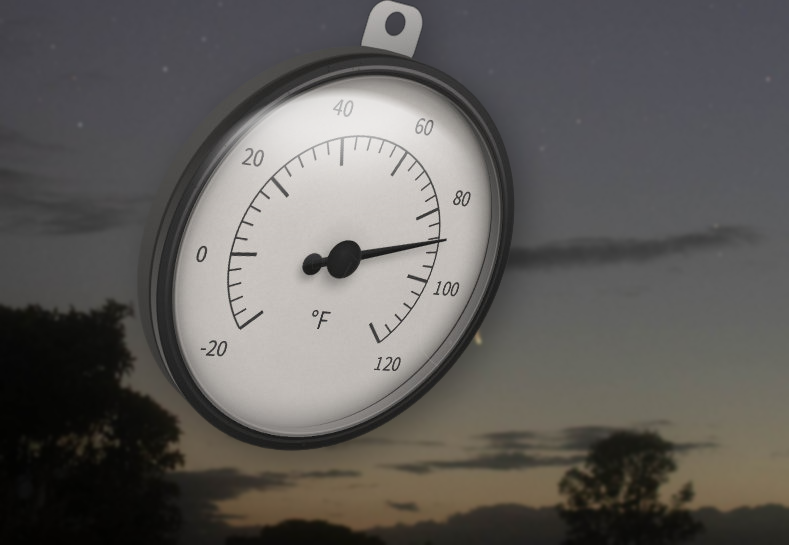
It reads 88 °F
